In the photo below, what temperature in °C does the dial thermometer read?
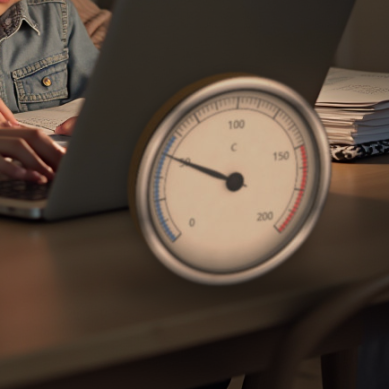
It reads 50 °C
